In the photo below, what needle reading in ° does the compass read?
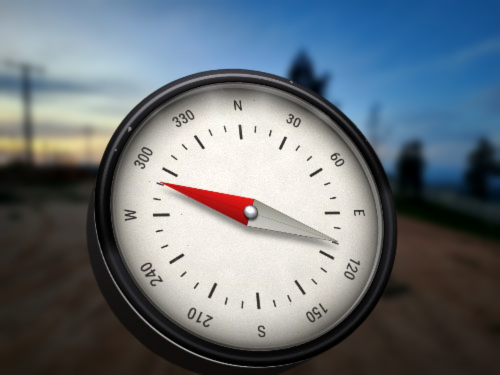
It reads 290 °
